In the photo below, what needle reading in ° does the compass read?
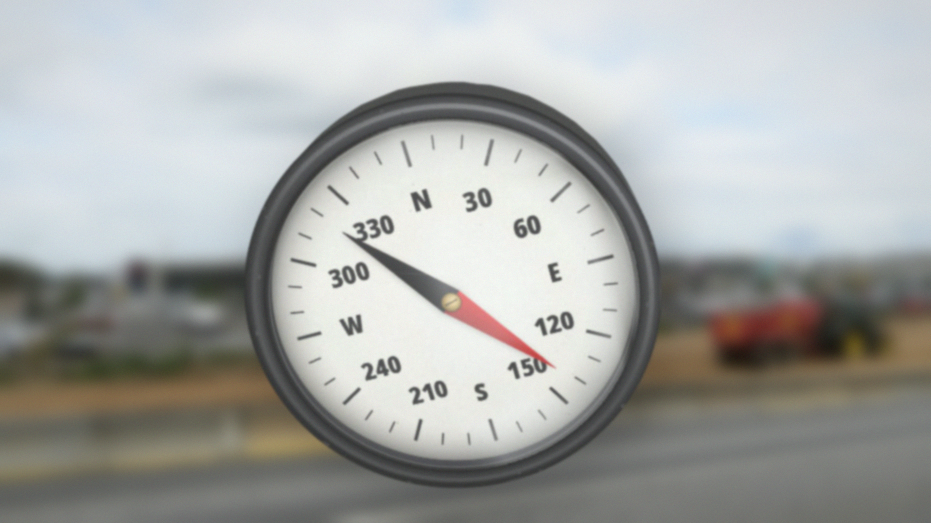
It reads 140 °
